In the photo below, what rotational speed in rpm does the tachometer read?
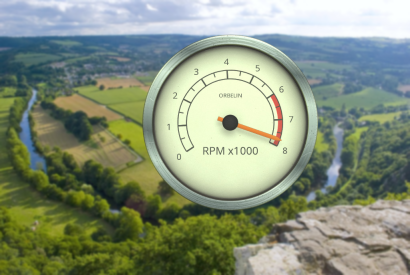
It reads 7750 rpm
